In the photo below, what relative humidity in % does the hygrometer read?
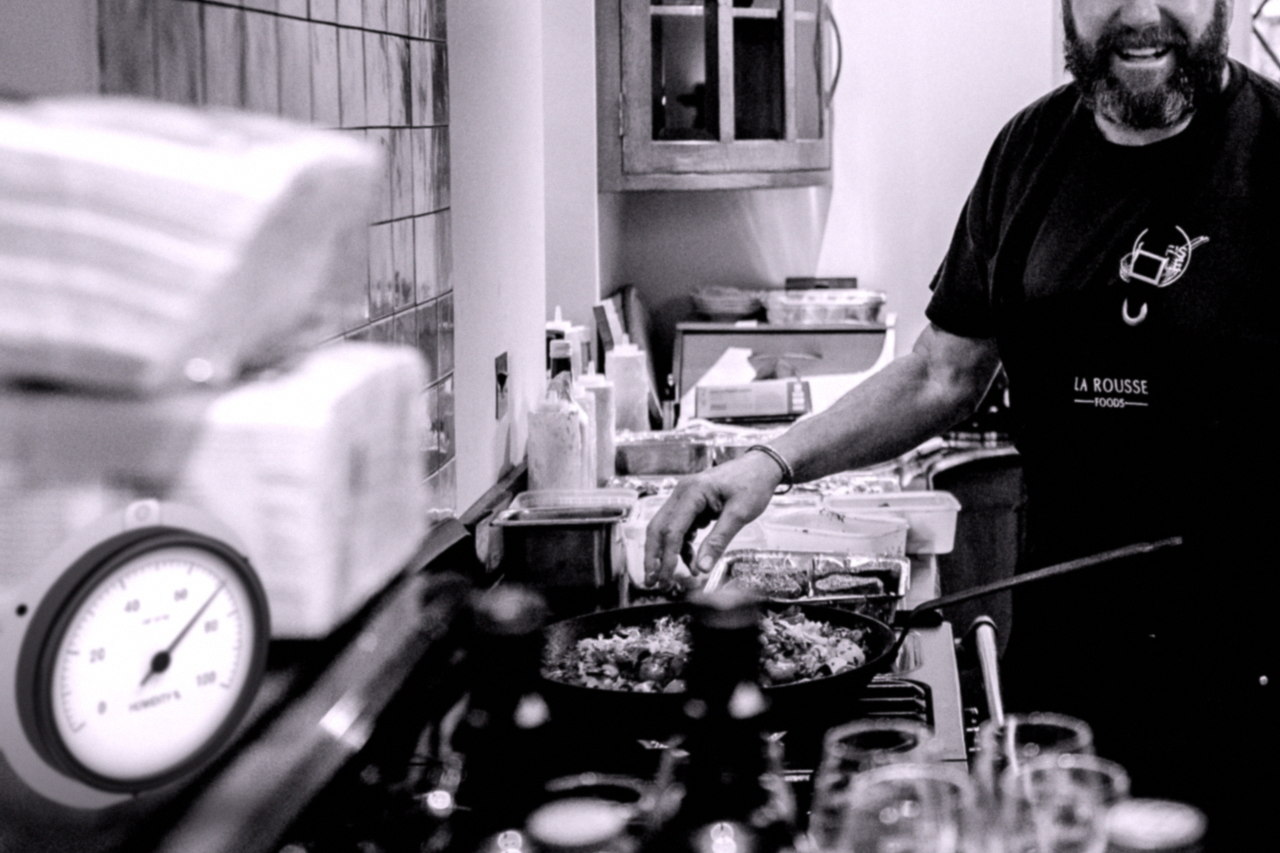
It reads 70 %
